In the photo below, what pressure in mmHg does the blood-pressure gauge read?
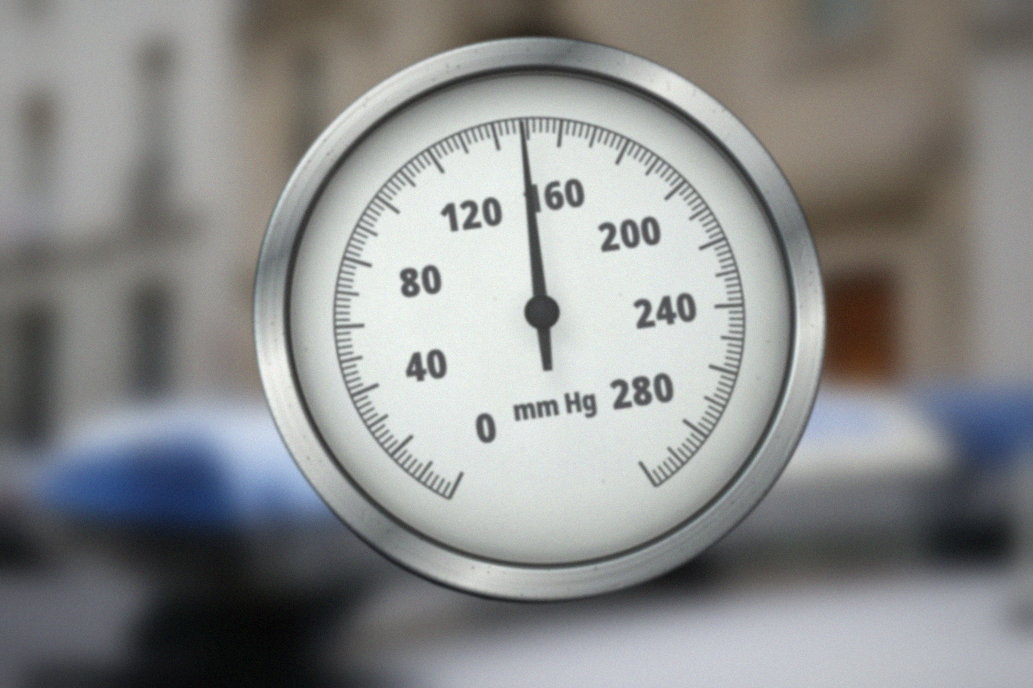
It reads 148 mmHg
